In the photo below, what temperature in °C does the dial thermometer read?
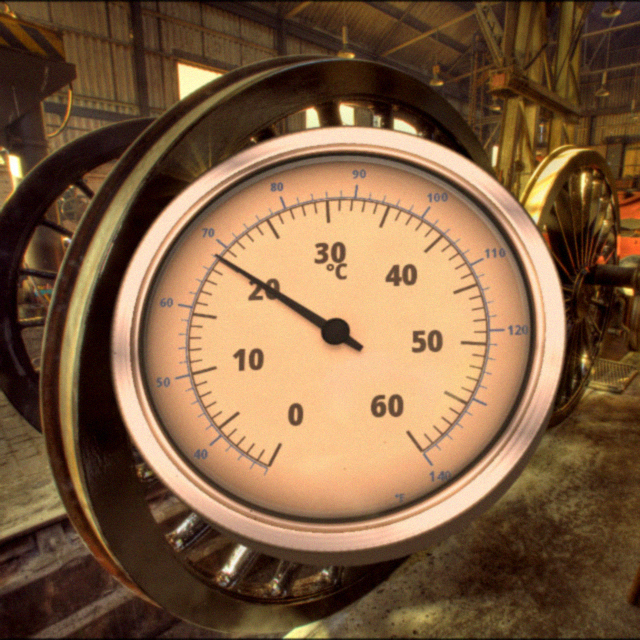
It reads 20 °C
